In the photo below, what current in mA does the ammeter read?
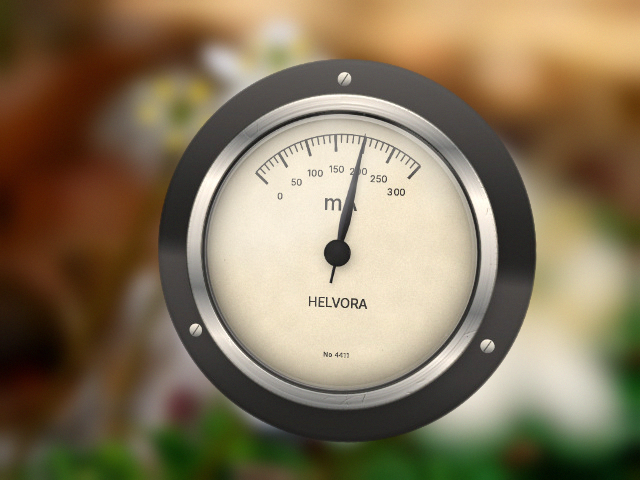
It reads 200 mA
